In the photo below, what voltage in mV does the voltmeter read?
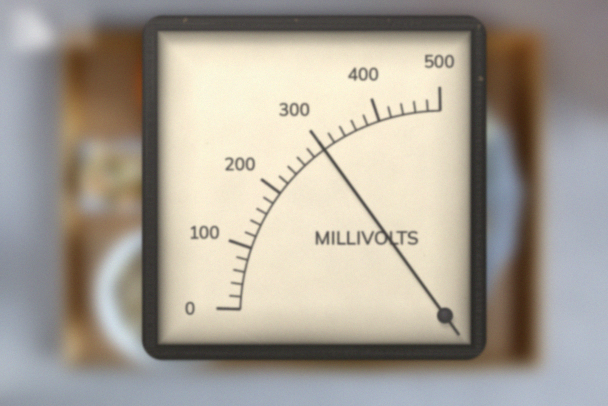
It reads 300 mV
